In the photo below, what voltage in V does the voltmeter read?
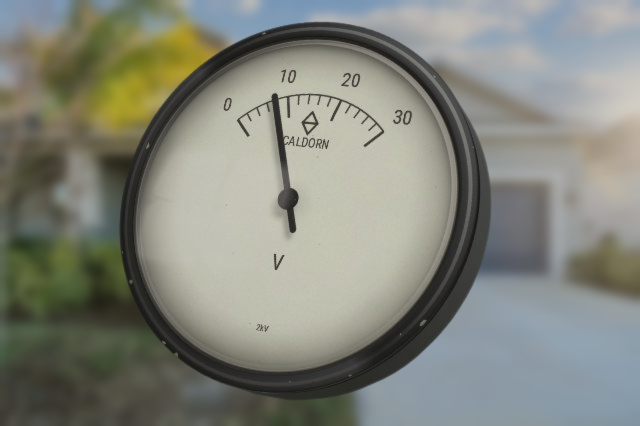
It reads 8 V
